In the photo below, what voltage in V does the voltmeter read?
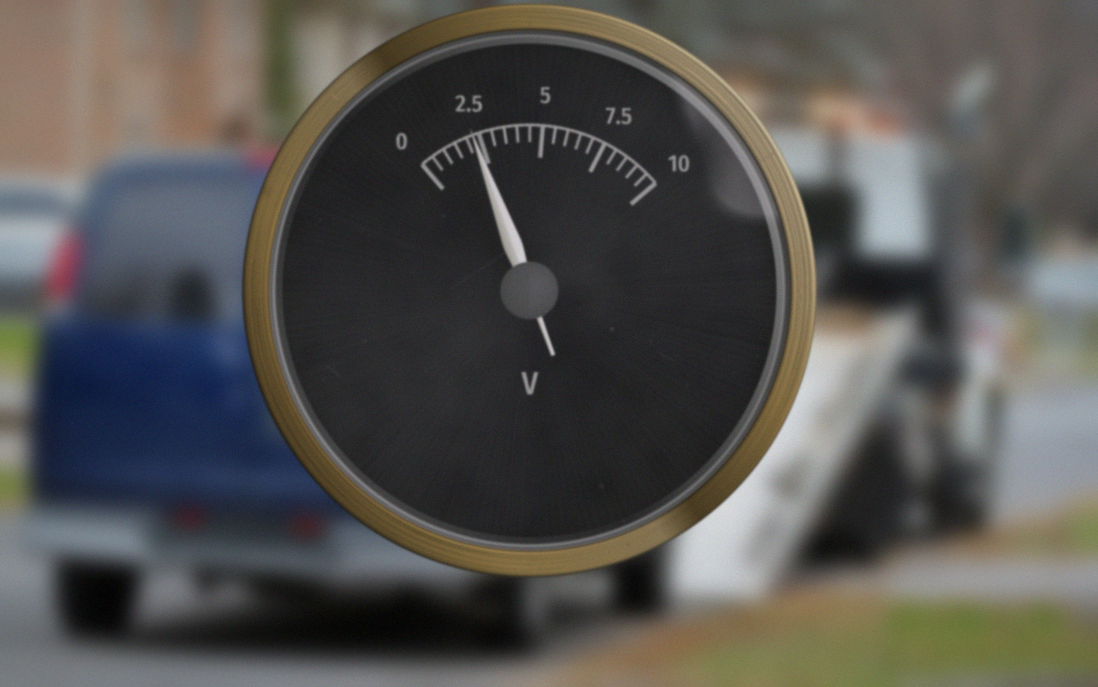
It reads 2.25 V
